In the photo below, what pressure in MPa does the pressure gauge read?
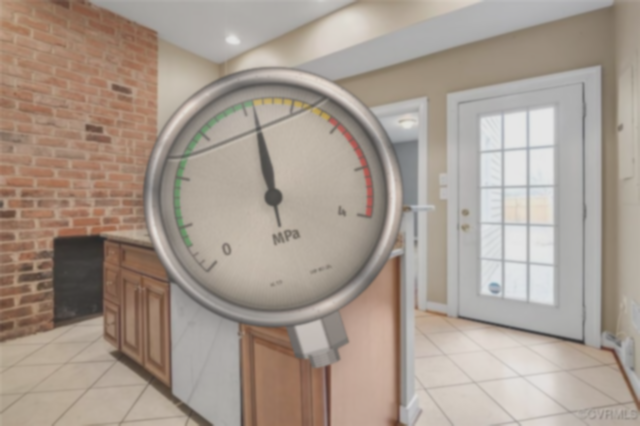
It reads 2.1 MPa
